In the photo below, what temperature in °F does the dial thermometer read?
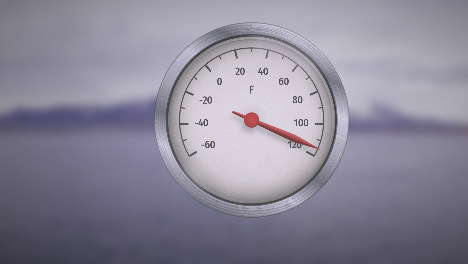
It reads 115 °F
